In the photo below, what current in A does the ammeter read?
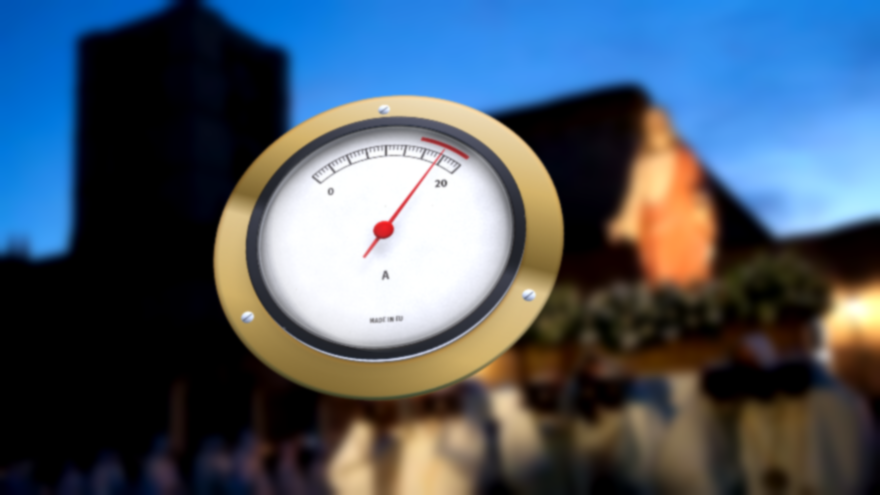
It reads 17.5 A
